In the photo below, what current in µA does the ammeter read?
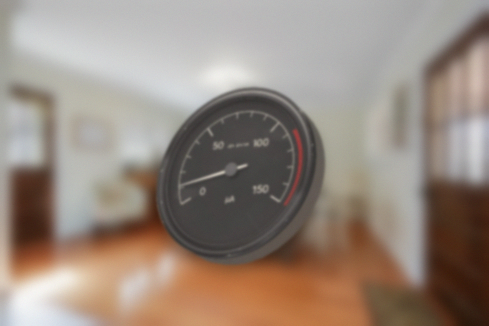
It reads 10 µA
